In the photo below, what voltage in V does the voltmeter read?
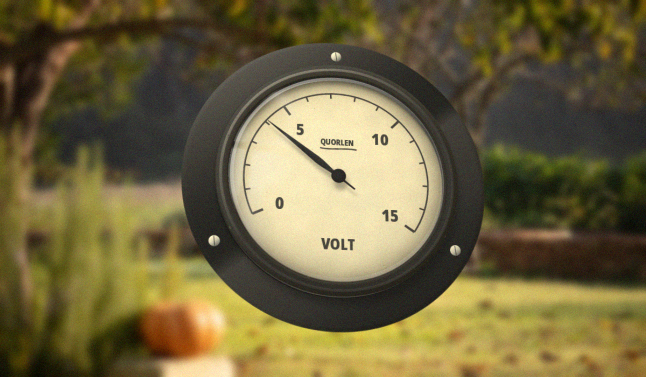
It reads 4 V
